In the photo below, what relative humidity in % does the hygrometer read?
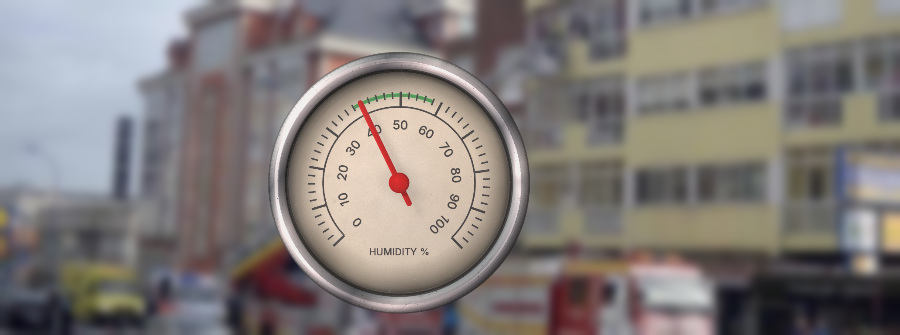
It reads 40 %
